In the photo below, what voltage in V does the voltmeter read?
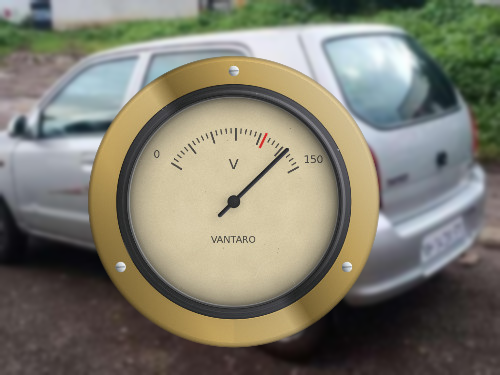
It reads 130 V
